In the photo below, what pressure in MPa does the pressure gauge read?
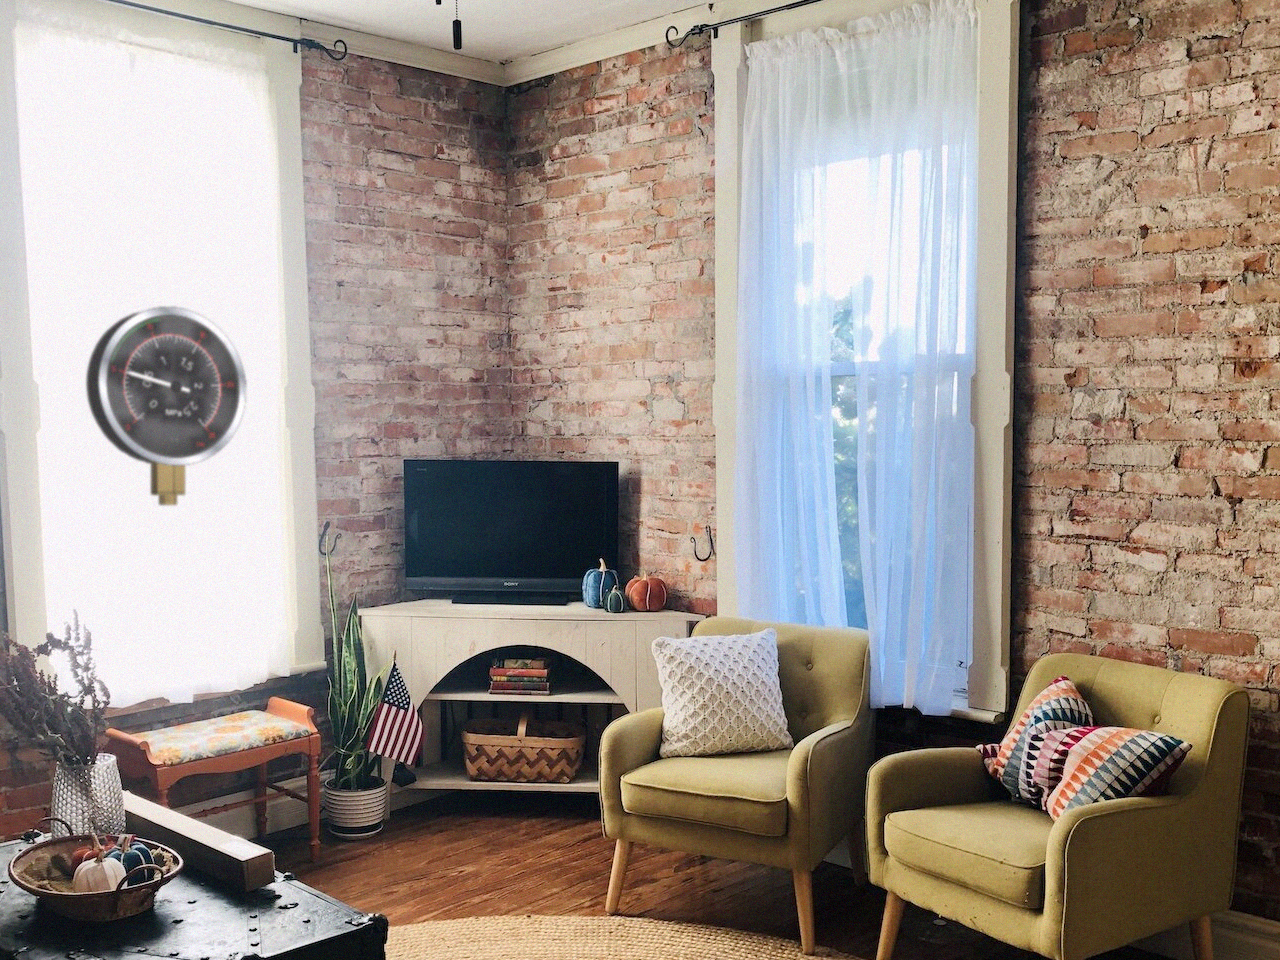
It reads 0.5 MPa
